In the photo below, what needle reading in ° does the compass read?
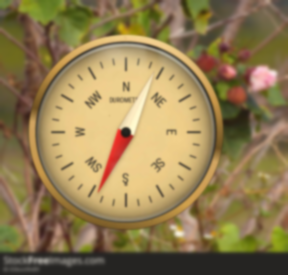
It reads 205 °
